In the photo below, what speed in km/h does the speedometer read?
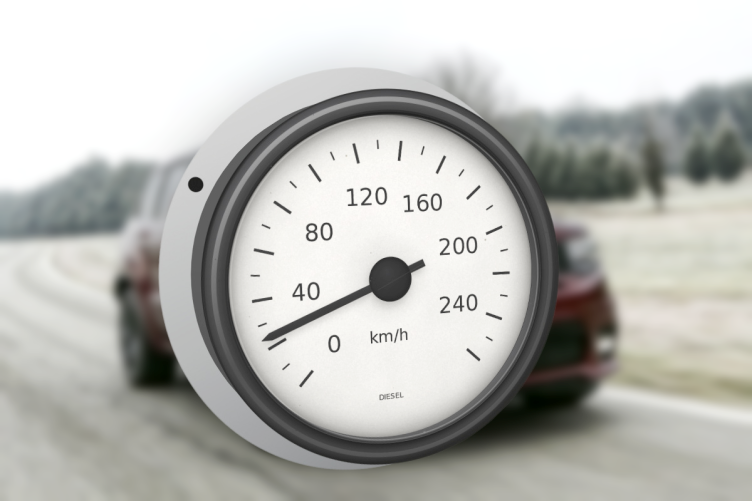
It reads 25 km/h
